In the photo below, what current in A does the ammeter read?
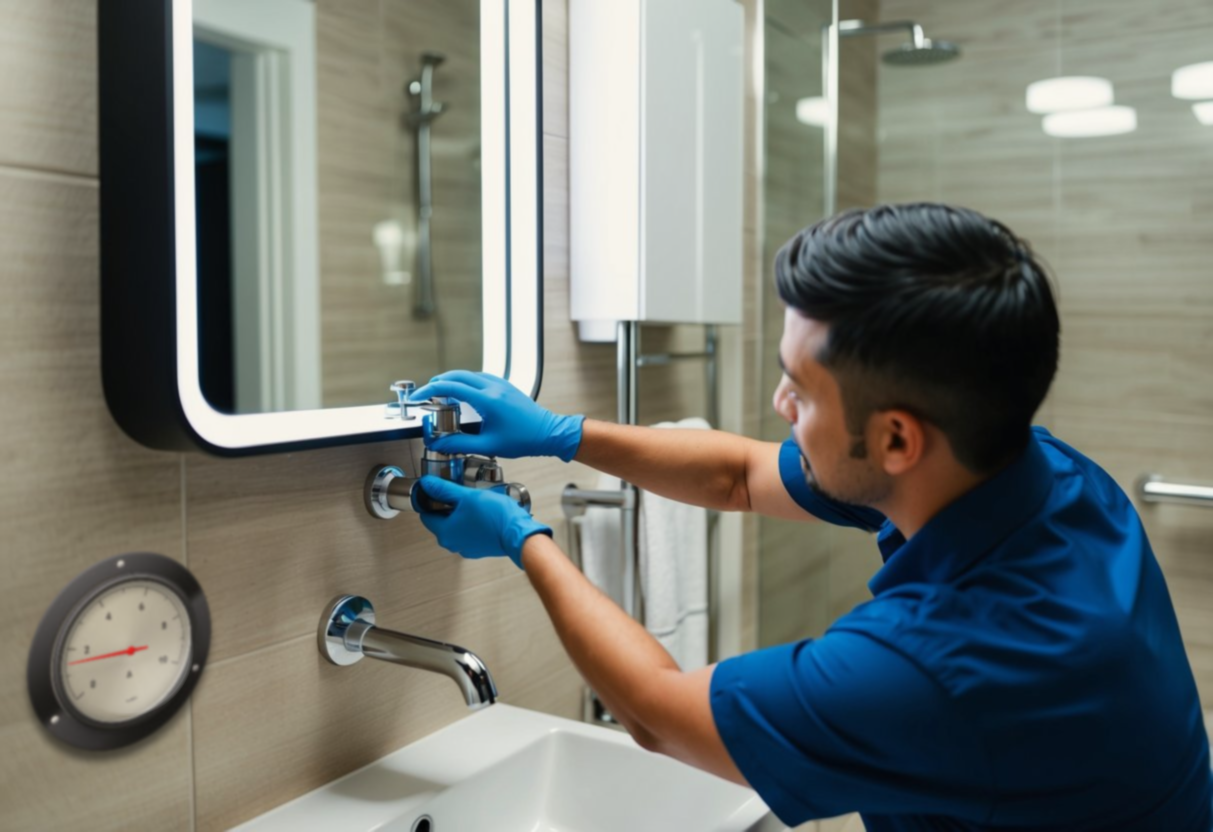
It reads 1.5 A
